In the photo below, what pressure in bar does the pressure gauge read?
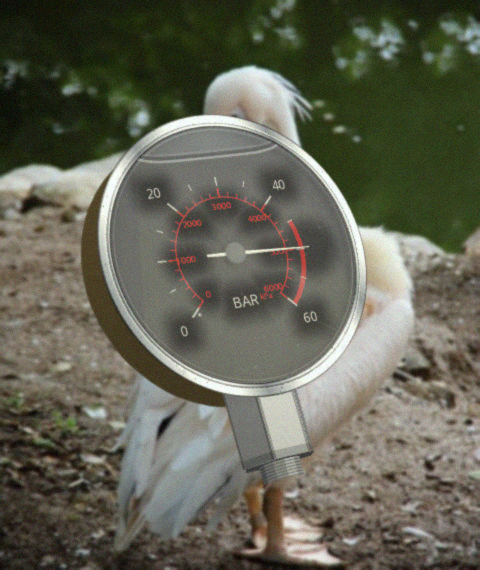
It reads 50 bar
